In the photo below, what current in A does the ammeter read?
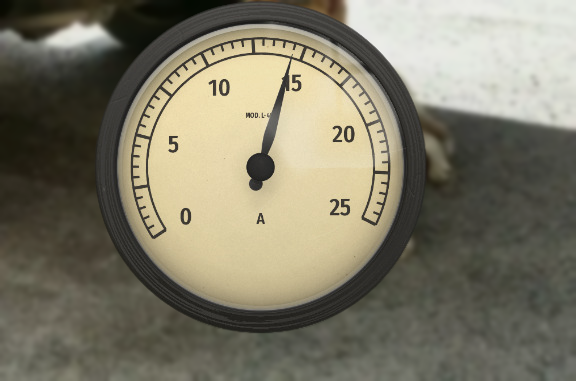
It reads 14.5 A
